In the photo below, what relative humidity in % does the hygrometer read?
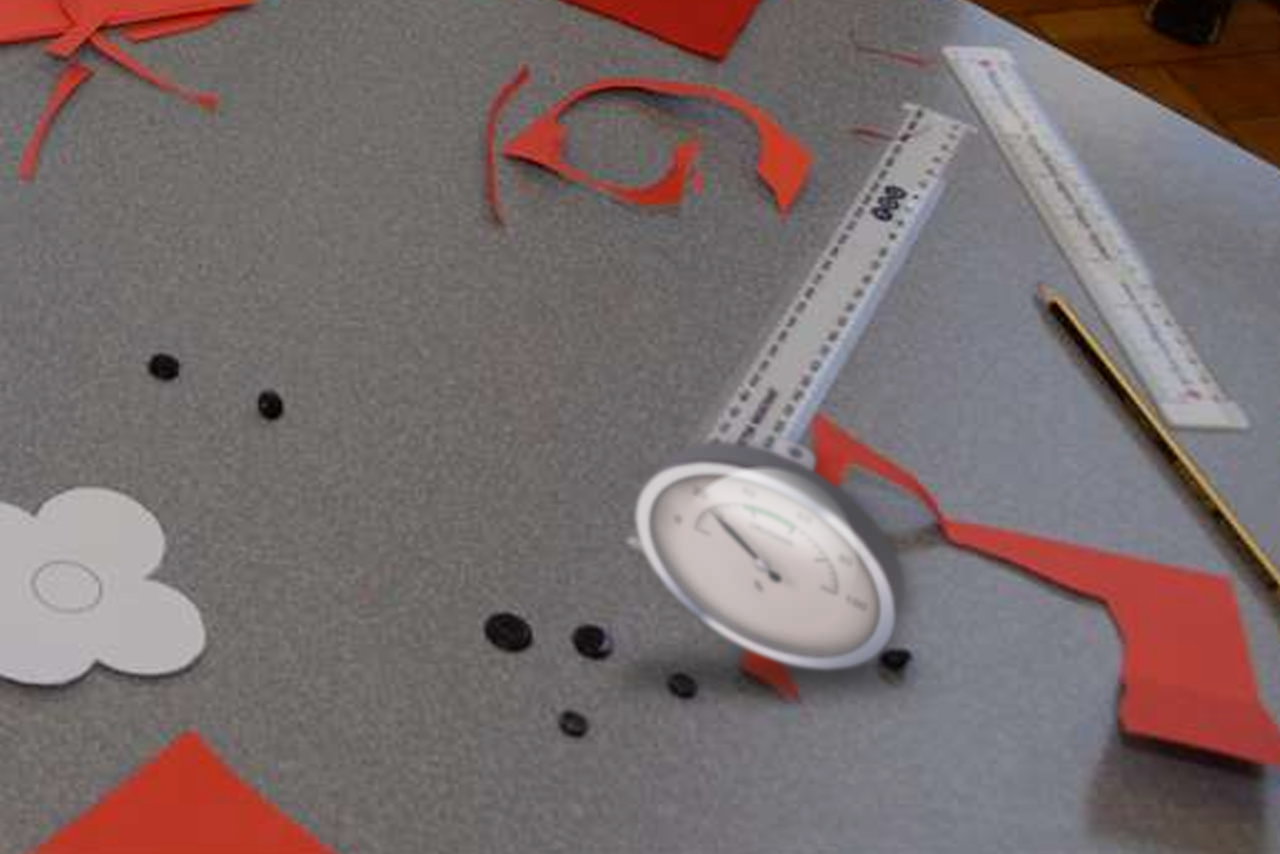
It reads 20 %
